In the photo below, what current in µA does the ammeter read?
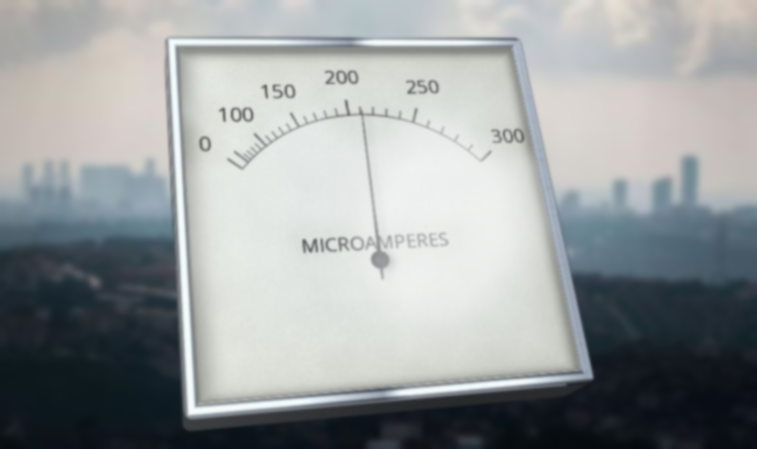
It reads 210 µA
